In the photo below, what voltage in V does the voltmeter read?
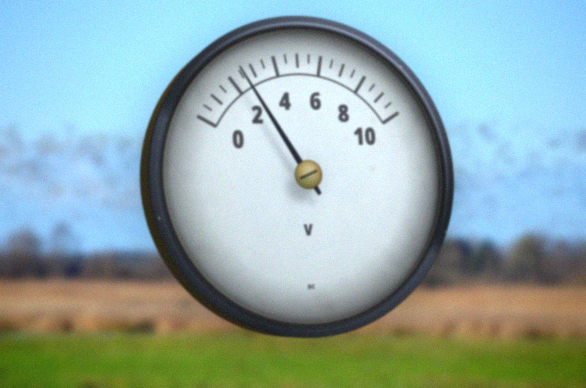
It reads 2.5 V
